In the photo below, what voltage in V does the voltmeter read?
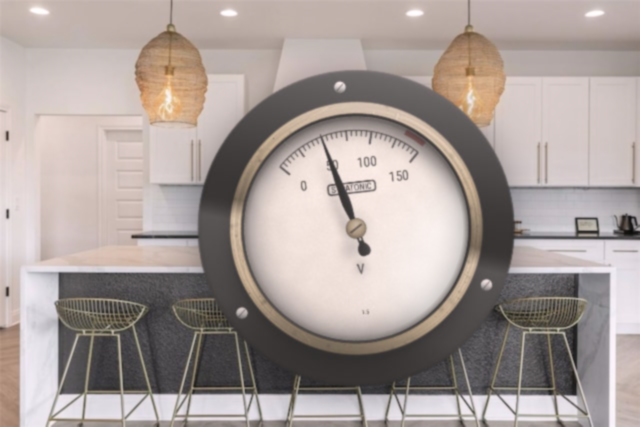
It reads 50 V
